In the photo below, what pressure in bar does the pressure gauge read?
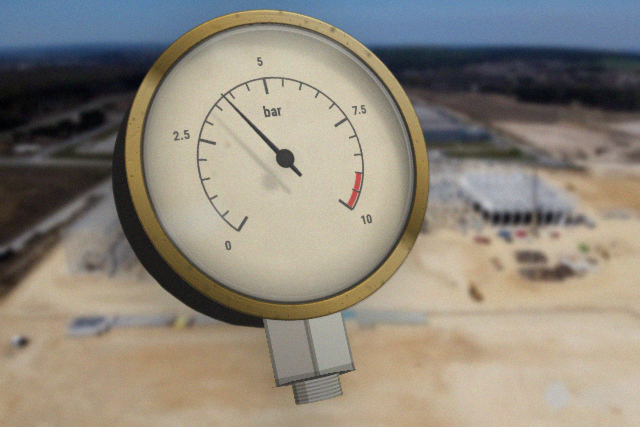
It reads 3.75 bar
